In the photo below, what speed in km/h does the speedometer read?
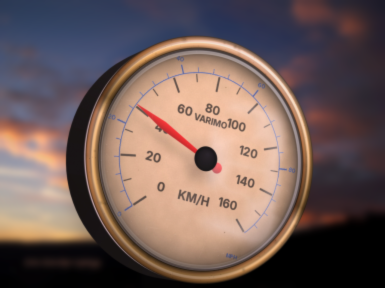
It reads 40 km/h
